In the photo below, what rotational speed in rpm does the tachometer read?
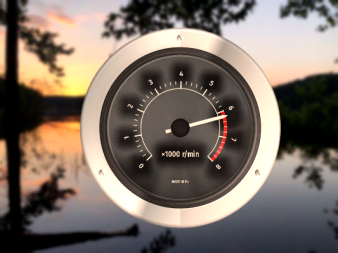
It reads 6200 rpm
